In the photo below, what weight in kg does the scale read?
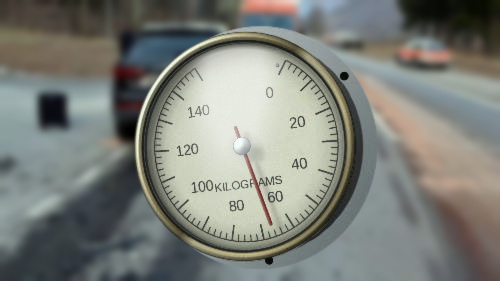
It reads 66 kg
